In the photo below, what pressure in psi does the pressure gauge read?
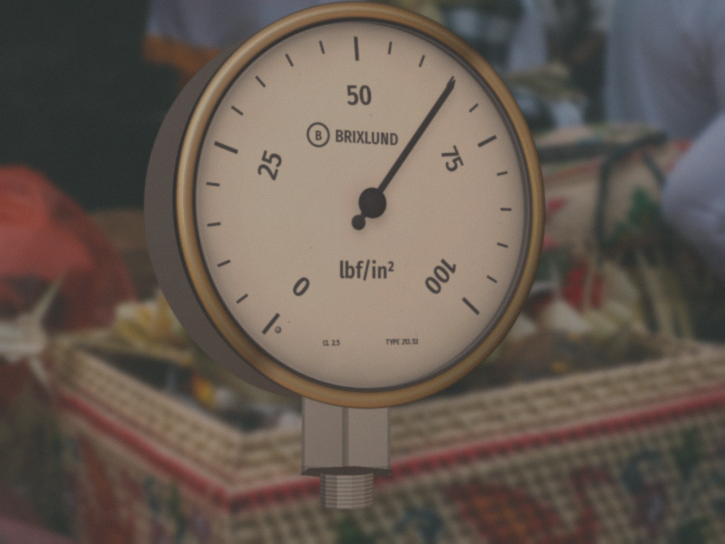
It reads 65 psi
